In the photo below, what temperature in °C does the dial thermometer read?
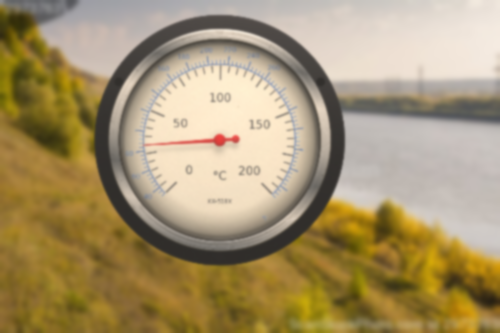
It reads 30 °C
